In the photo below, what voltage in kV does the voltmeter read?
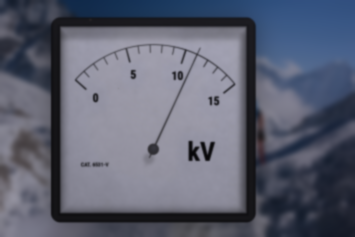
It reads 11 kV
